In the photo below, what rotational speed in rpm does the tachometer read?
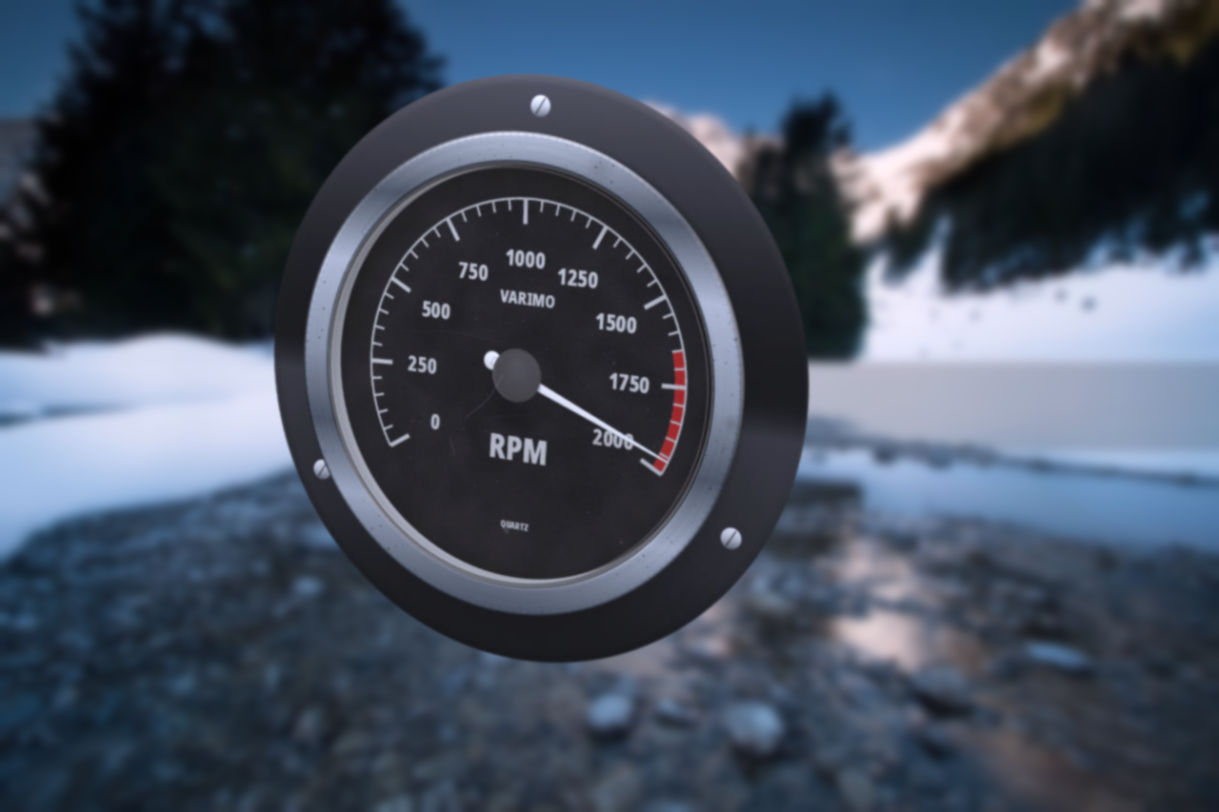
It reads 1950 rpm
